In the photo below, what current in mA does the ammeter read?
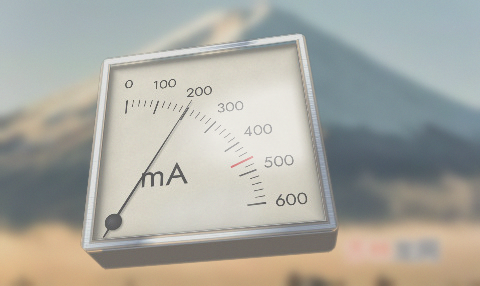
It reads 200 mA
